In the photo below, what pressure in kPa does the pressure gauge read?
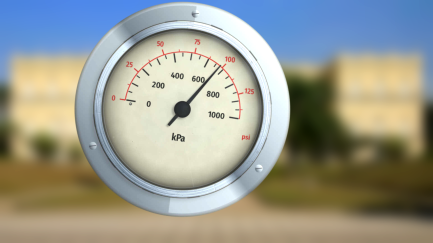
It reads 675 kPa
